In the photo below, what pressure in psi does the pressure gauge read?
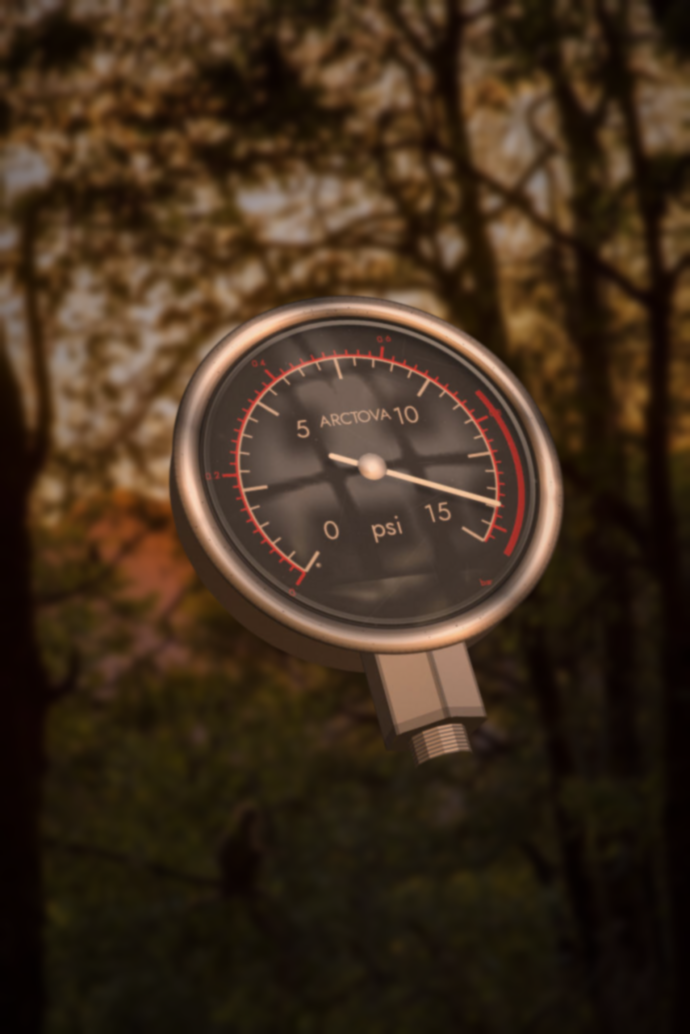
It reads 14 psi
